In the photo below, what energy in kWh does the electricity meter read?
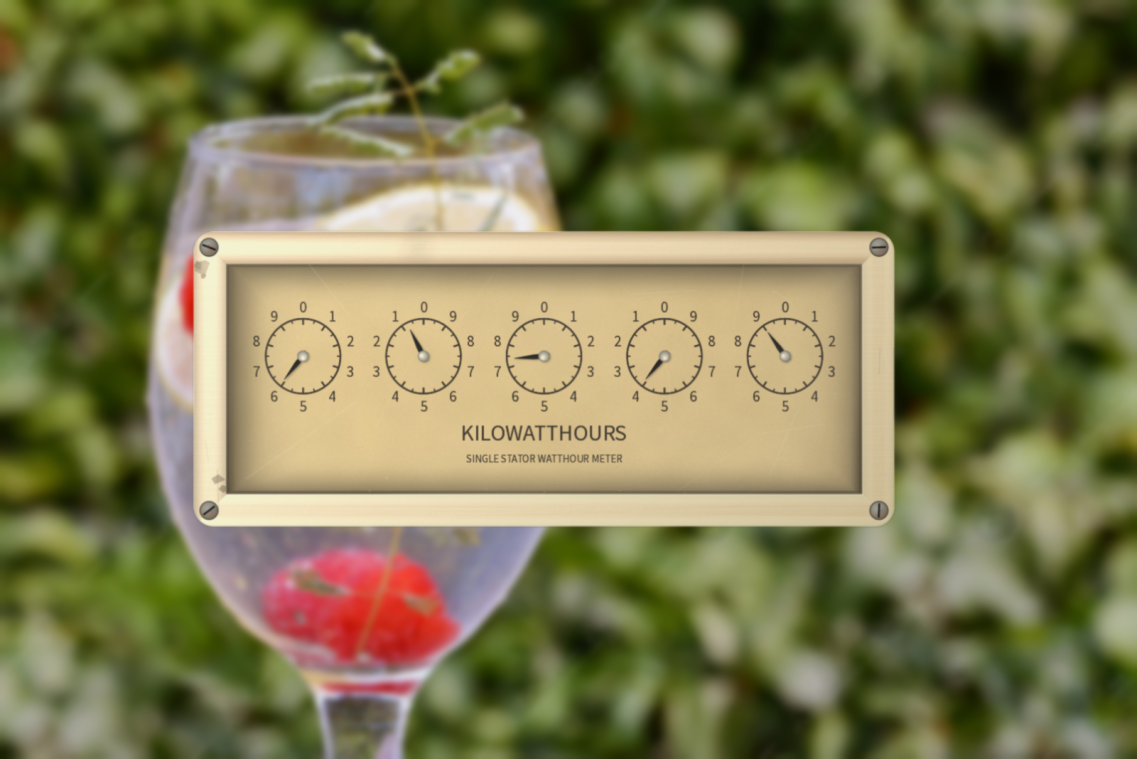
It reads 60739 kWh
